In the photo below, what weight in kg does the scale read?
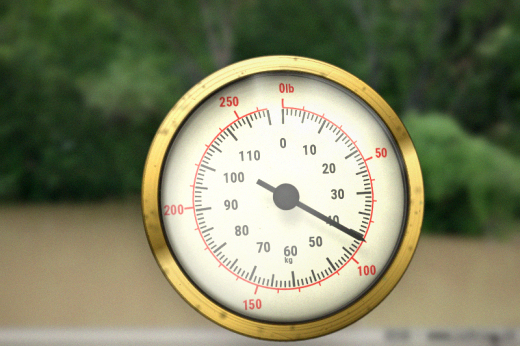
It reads 41 kg
